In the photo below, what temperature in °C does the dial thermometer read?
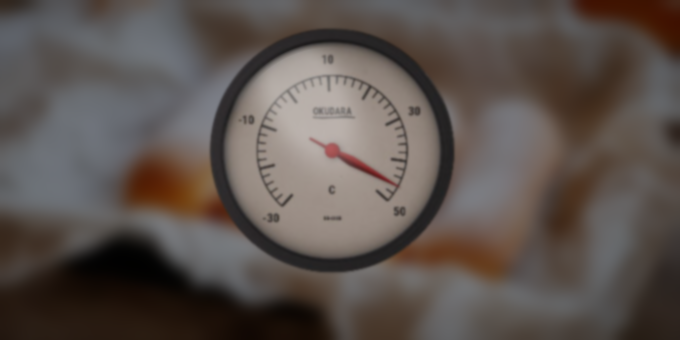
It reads 46 °C
